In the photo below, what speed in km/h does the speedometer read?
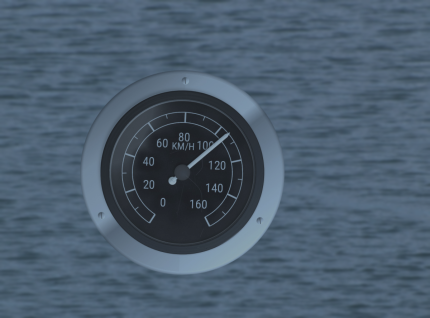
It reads 105 km/h
